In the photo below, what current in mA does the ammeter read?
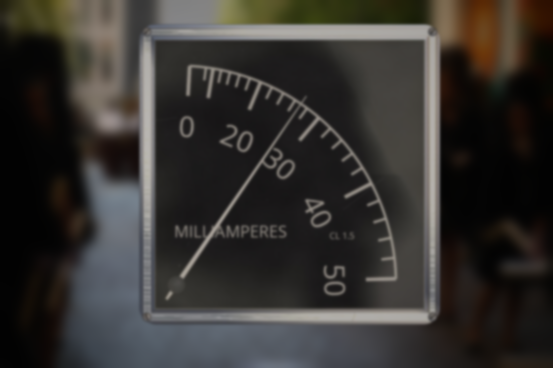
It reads 27 mA
